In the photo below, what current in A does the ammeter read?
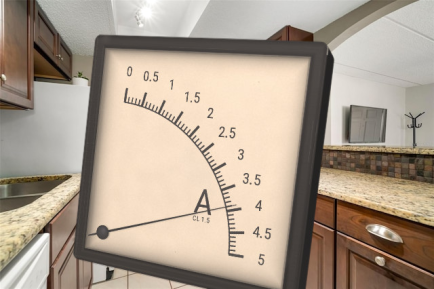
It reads 3.9 A
